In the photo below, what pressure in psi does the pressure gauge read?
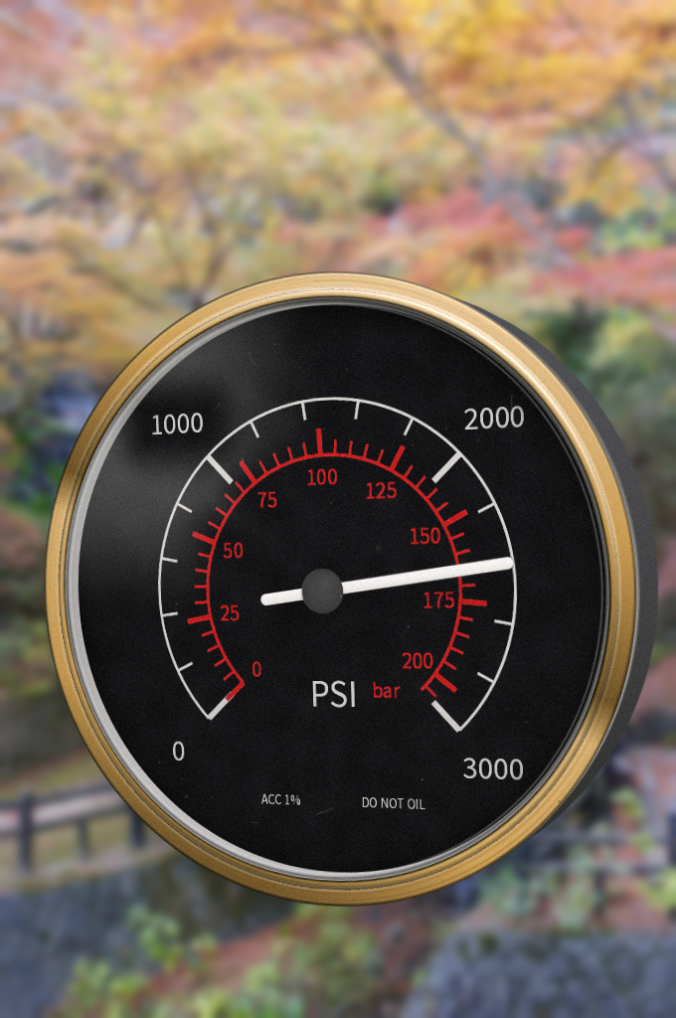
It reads 2400 psi
